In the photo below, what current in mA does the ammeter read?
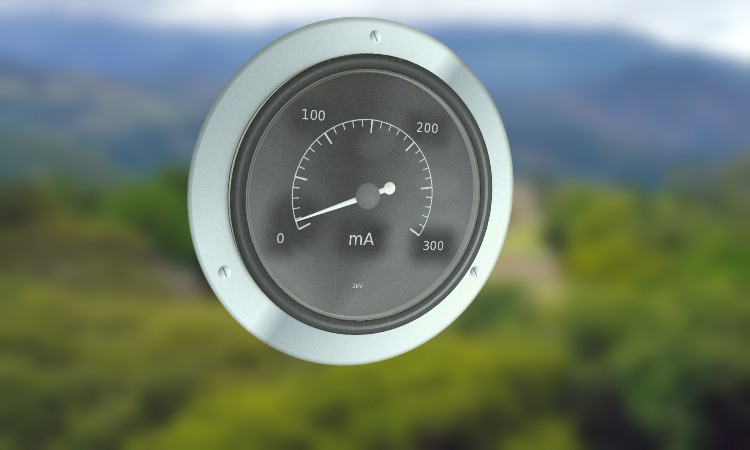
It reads 10 mA
